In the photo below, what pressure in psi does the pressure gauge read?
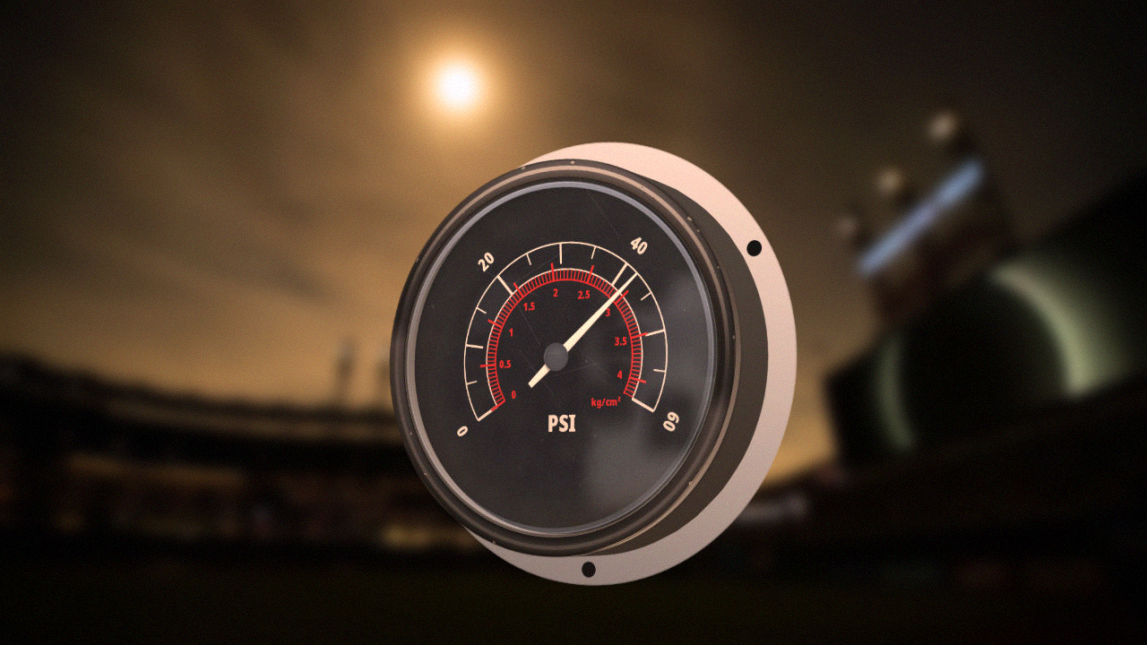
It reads 42.5 psi
